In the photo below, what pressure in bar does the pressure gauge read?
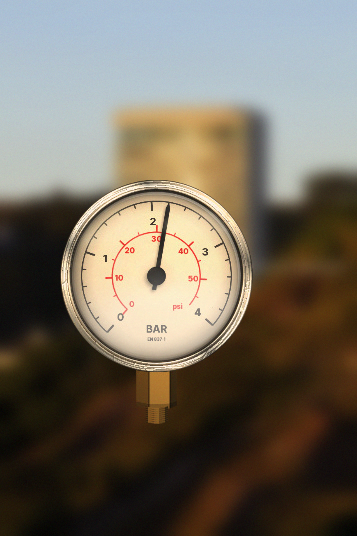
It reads 2.2 bar
